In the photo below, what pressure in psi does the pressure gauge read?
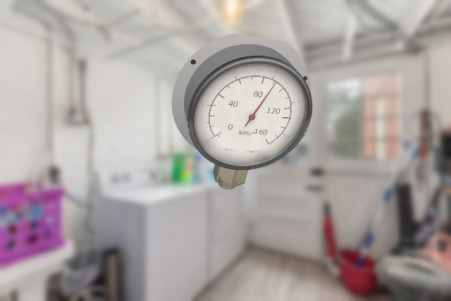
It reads 90 psi
